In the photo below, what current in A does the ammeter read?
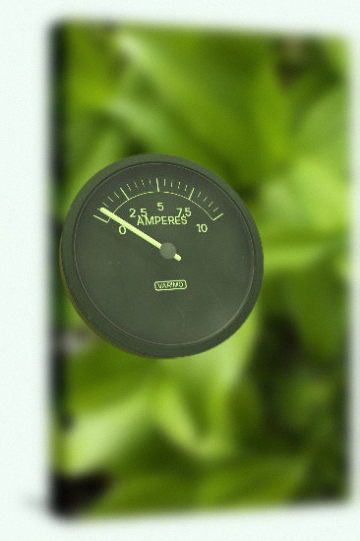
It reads 0.5 A
